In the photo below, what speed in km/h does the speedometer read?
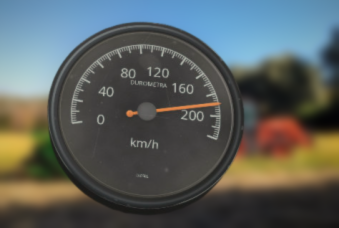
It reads 190 km/h
